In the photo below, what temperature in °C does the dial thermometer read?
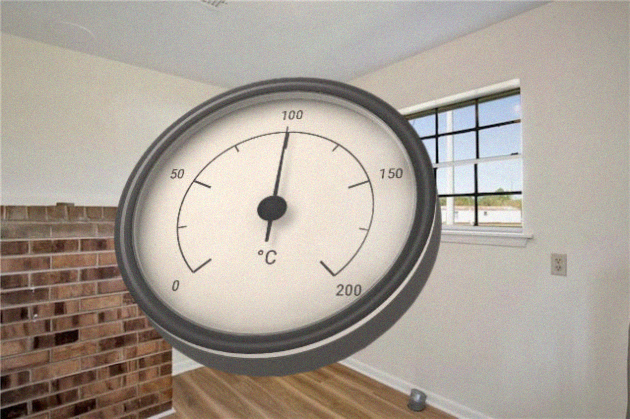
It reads 100 °C
